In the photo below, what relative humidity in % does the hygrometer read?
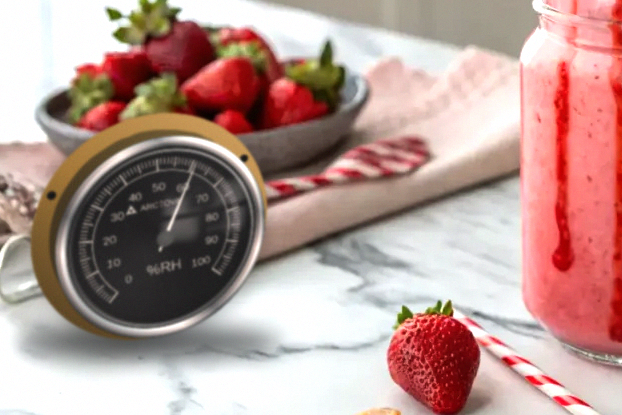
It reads 60 %
